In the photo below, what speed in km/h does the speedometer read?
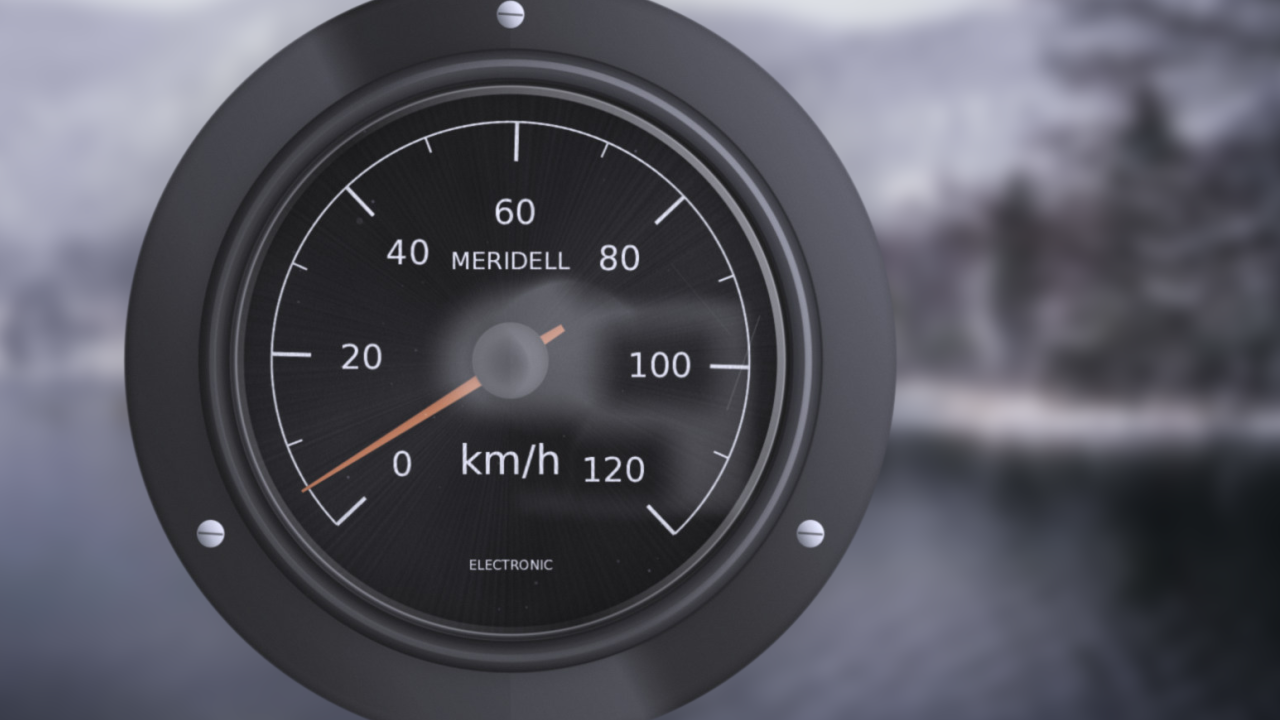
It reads 5 km/h
